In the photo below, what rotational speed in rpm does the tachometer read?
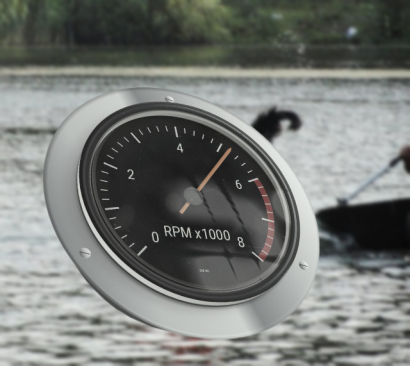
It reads 5200 rpm
